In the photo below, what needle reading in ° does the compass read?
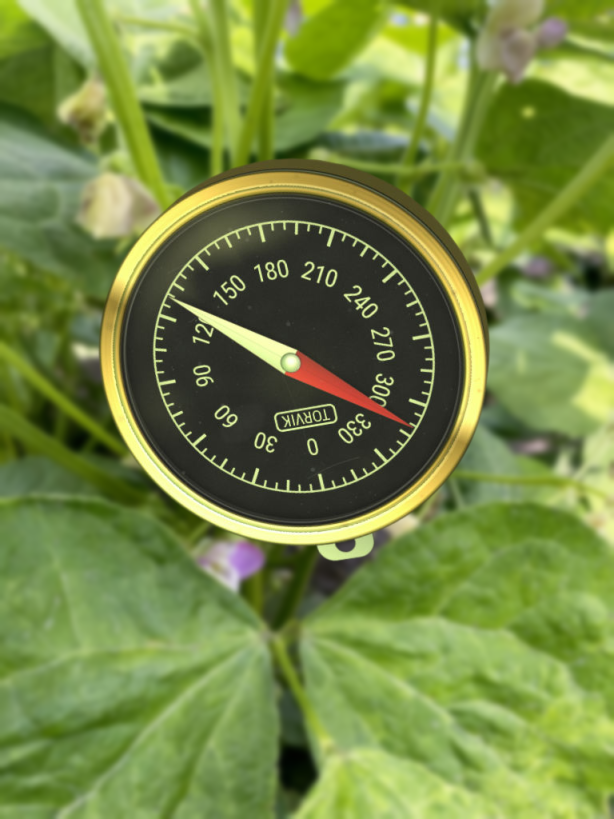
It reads 310 °
